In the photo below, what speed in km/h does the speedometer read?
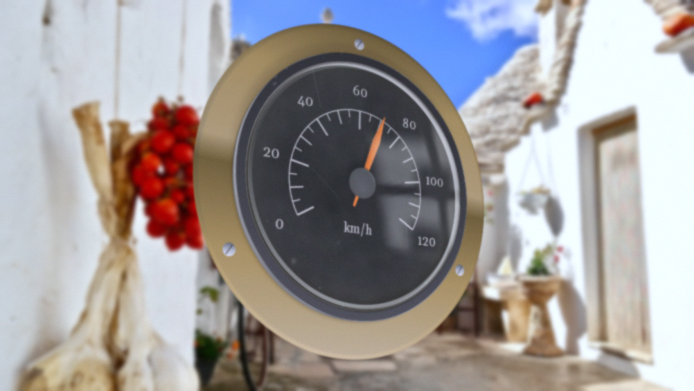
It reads 70 km/h
